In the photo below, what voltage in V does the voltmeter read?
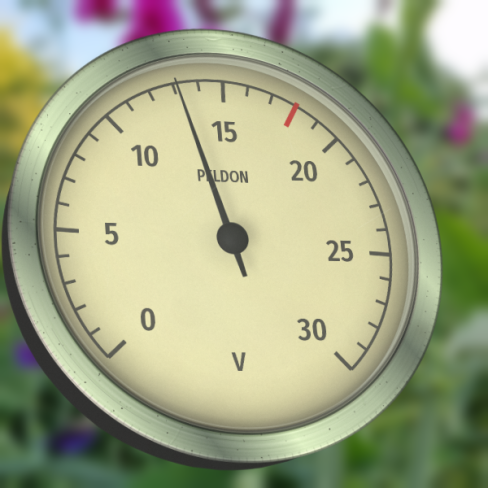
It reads 13 V
